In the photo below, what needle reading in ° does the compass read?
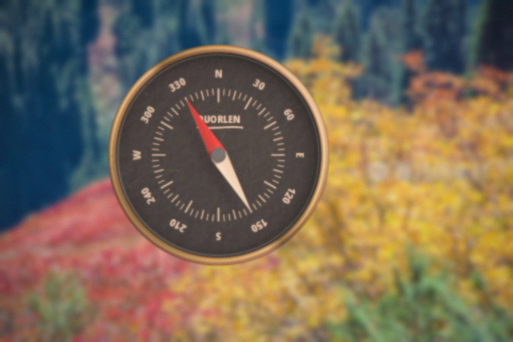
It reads 330 °
